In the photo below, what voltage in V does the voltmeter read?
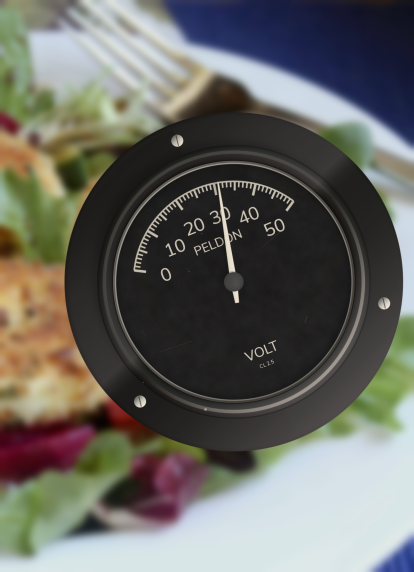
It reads 31 V
